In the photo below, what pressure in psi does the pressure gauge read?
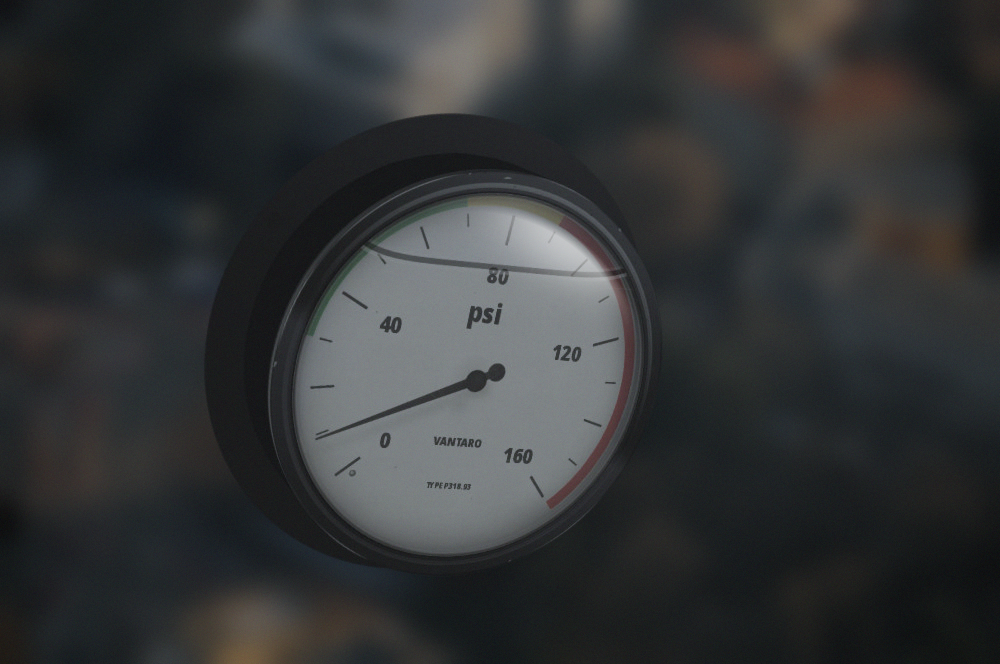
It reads 10 psi
